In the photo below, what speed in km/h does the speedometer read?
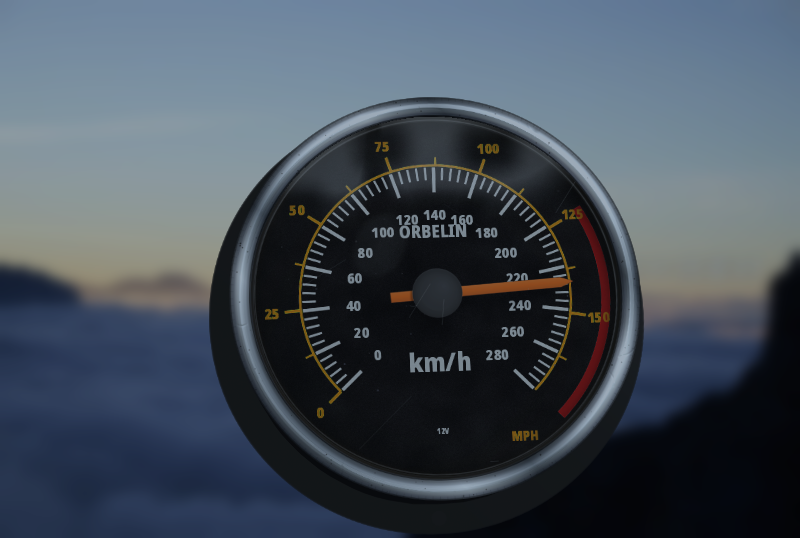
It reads 228 km/h
